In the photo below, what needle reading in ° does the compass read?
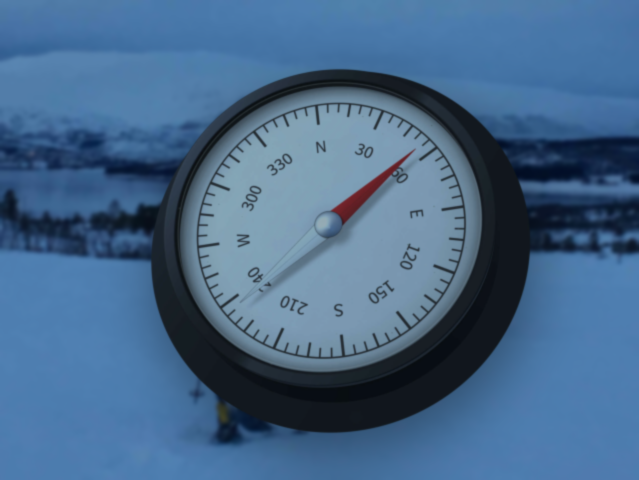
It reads 55 °
